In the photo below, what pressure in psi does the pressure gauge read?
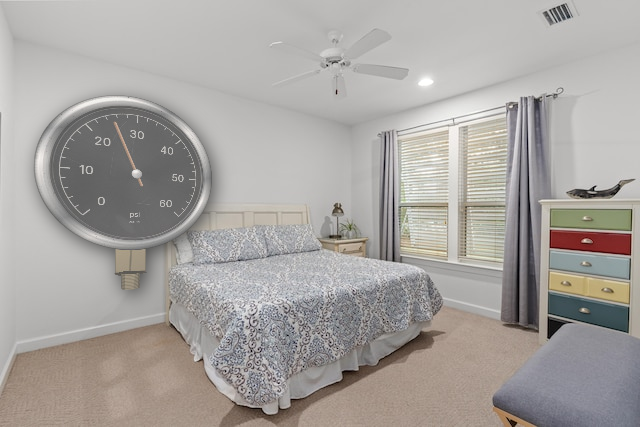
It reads 25 psi
